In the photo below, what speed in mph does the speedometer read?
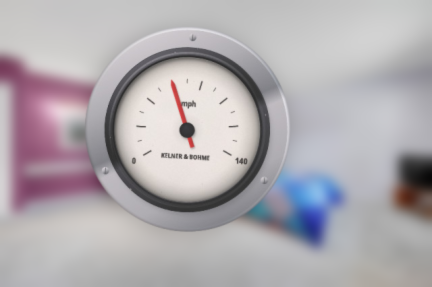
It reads 60 mph
